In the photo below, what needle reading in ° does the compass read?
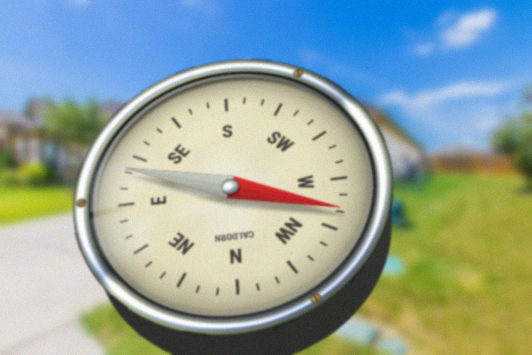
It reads 290 °
